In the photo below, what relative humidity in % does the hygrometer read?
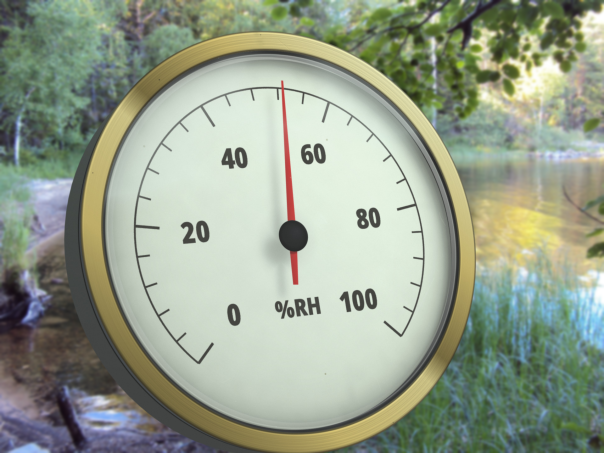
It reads 52 %
